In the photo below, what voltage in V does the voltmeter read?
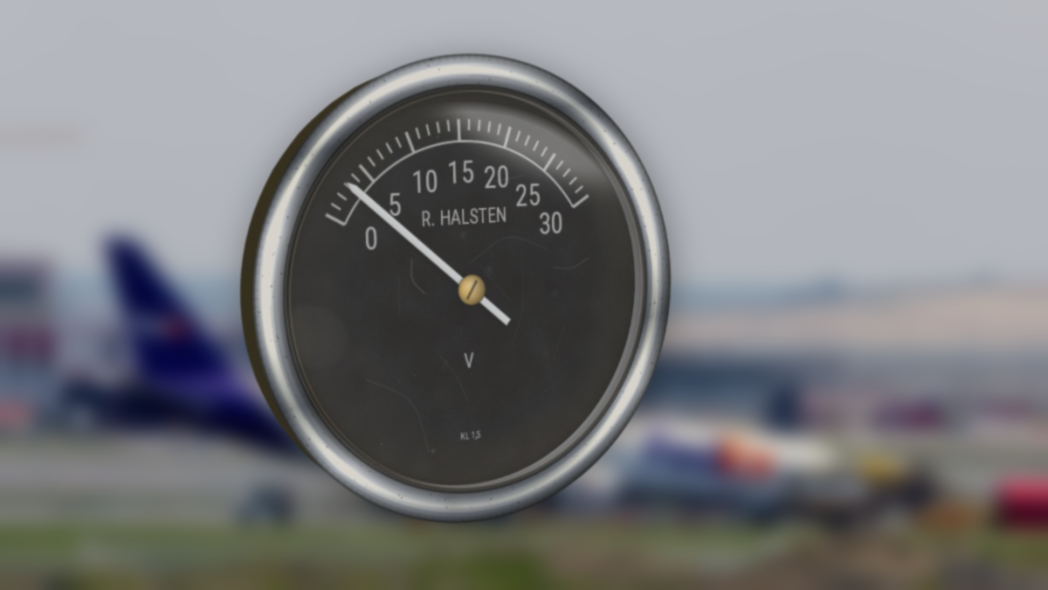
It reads 3 V
